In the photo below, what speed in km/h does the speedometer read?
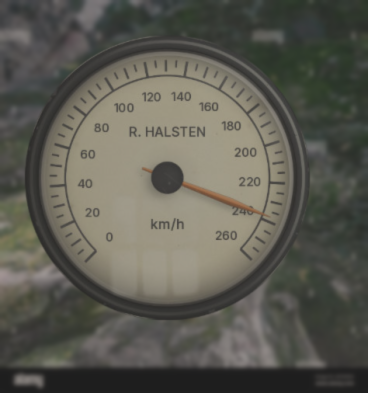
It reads 237.5 km/h
